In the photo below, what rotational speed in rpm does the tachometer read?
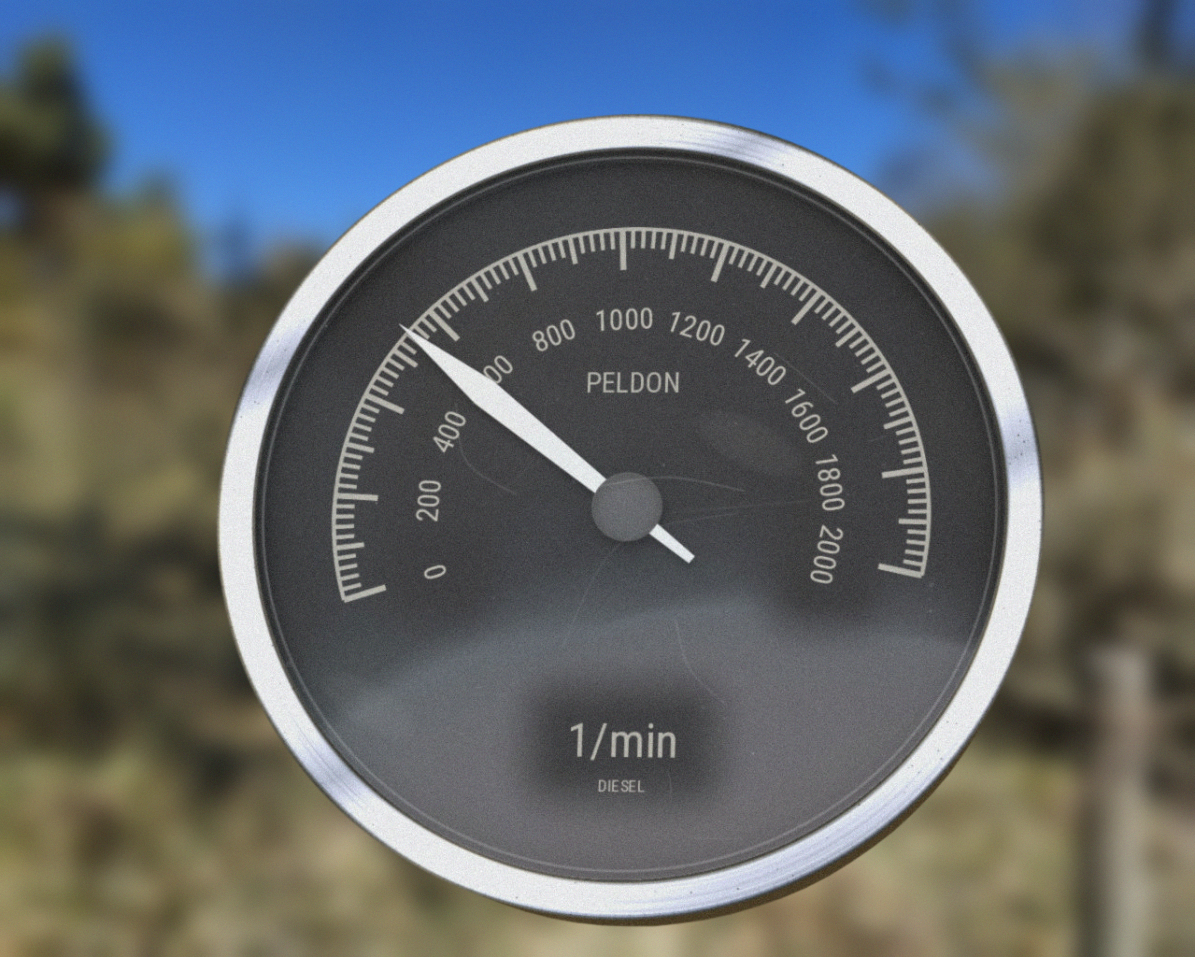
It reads 540 rpm
